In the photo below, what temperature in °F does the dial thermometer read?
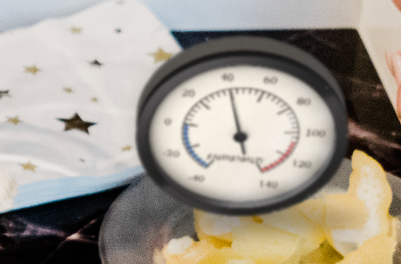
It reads 40 °F
